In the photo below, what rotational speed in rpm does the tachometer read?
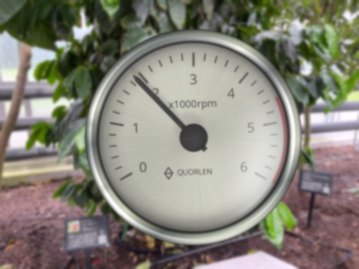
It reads 1900 rpm
